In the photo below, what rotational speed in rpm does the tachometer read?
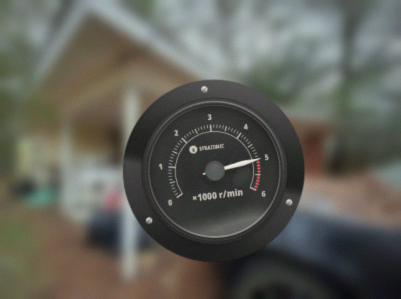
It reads 5000 rpm
